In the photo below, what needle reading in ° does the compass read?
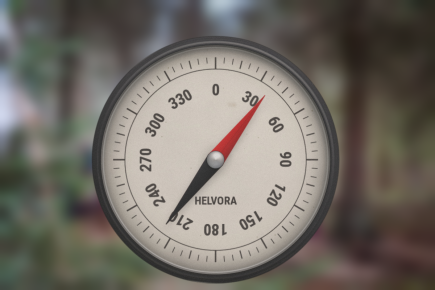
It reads 37.5 °
